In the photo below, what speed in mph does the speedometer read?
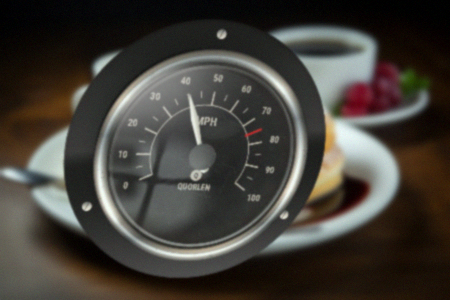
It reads 40 mph
